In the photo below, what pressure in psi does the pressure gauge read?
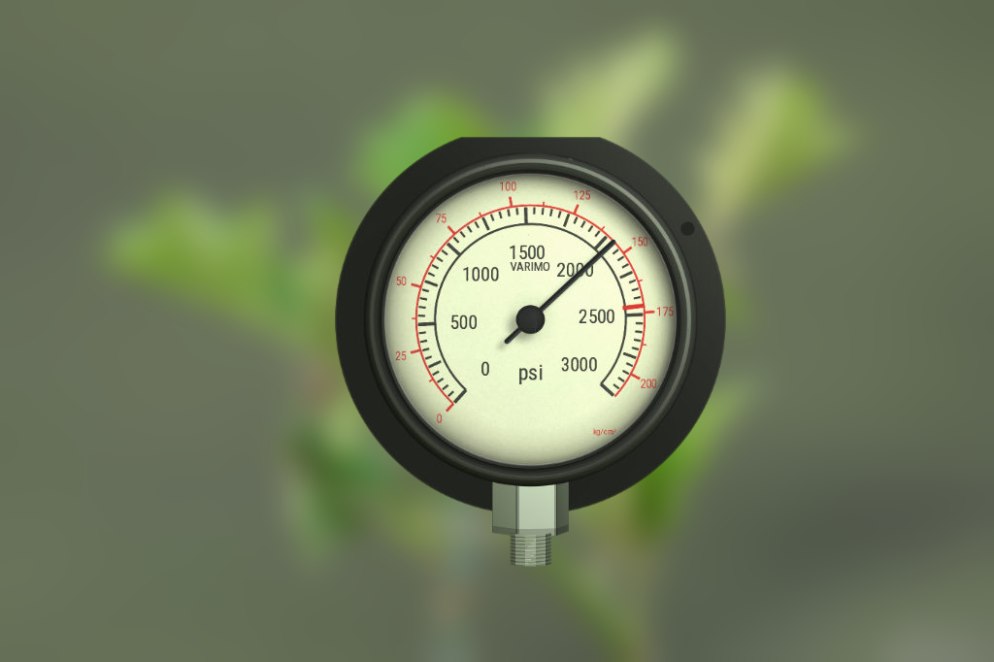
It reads 2050 psi
